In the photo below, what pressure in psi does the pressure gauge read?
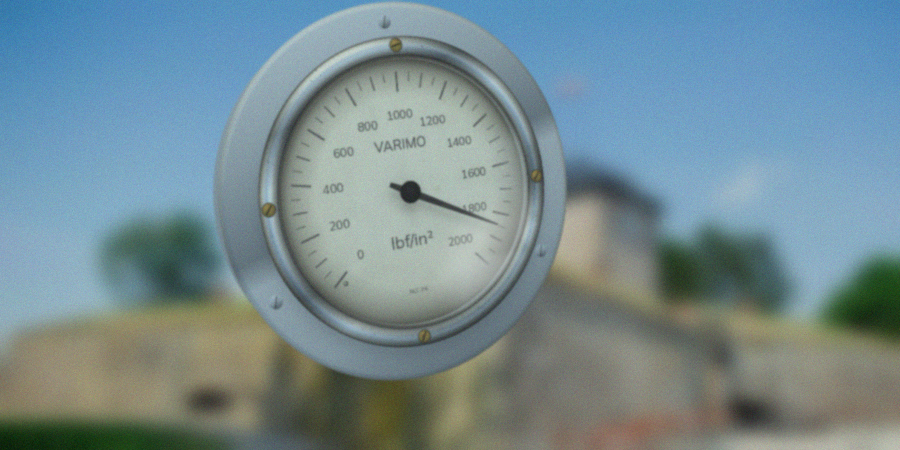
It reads 1850 psi
